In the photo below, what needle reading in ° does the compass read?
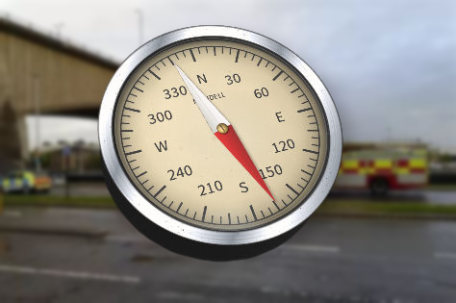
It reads 165 °
